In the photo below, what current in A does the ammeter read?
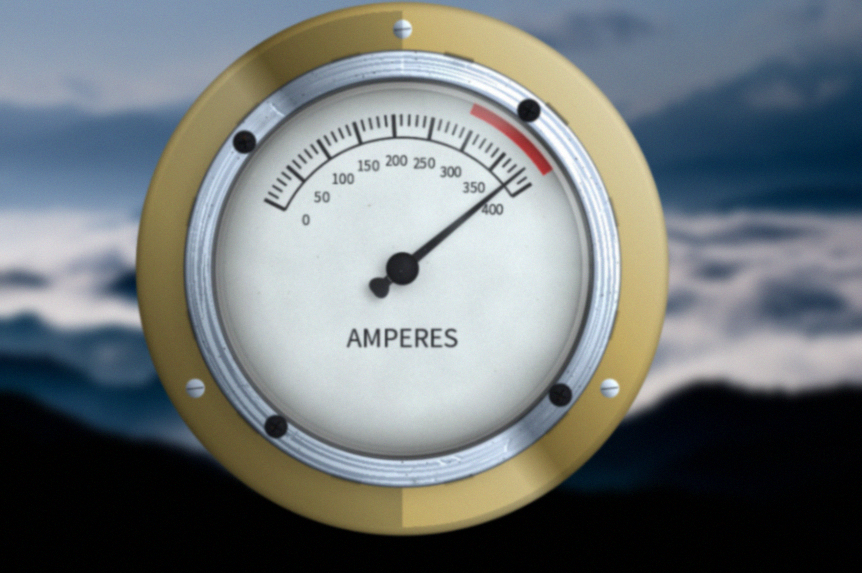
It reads 380 A
